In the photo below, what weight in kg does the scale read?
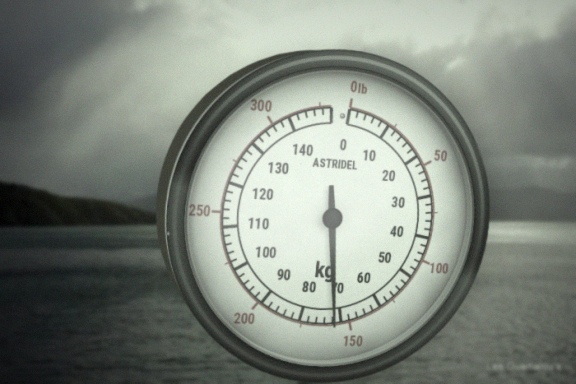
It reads 72 kg
